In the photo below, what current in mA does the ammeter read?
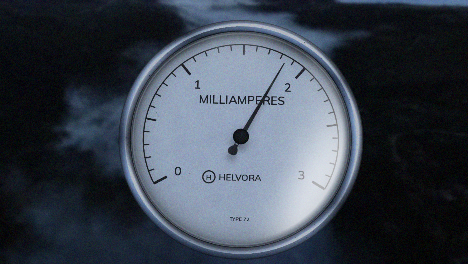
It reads 1.85 mA
